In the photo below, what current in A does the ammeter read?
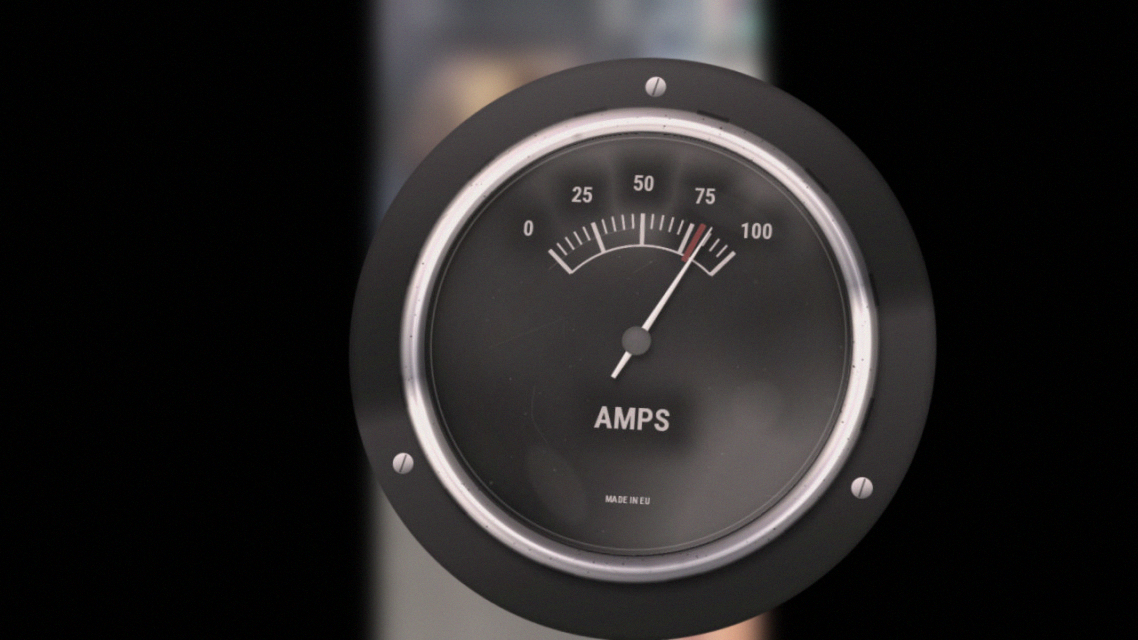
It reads 85 A
